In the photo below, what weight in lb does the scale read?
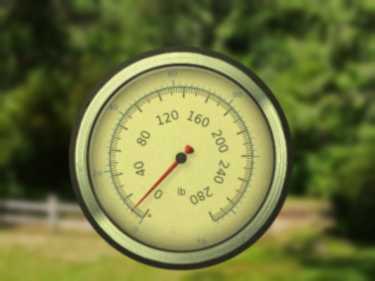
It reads 10 lb
